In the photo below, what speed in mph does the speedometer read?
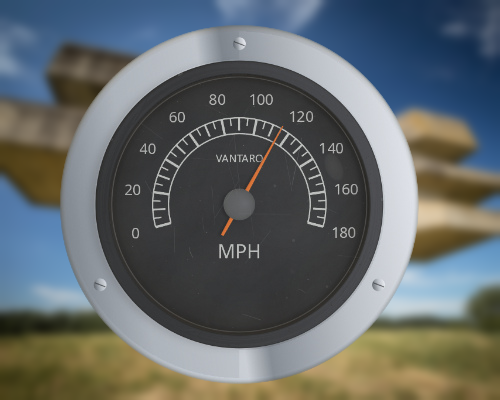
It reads 115 mph
